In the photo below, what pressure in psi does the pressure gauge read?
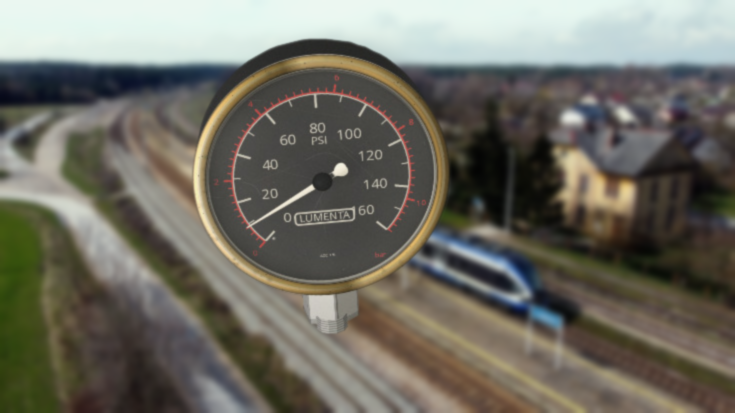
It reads 10 psi
